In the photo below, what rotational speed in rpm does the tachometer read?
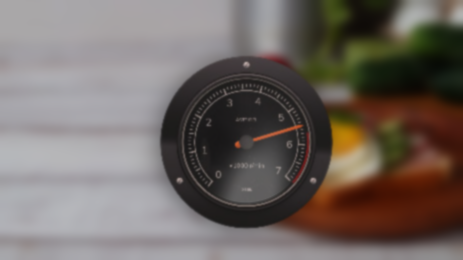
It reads 5500 rpm
